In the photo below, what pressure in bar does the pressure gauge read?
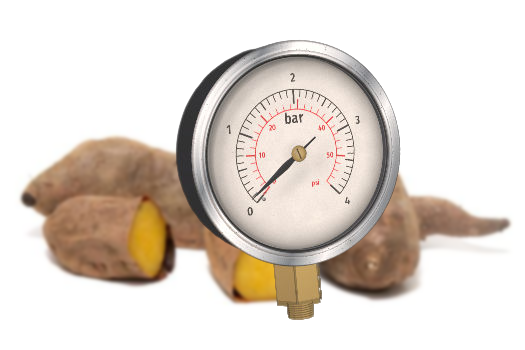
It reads 0.1 bar
